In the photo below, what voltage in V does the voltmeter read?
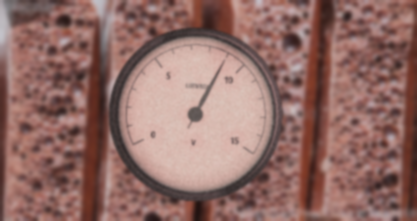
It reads 9 V
